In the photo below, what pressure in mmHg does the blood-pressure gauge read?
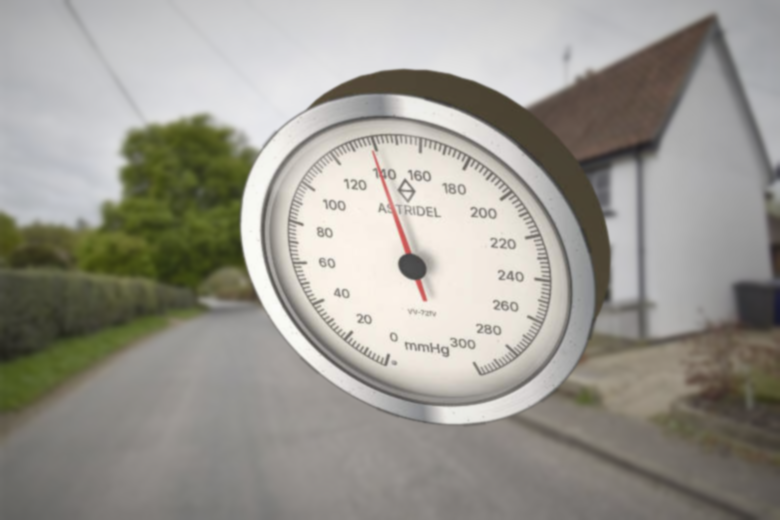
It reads 140 mmHg
